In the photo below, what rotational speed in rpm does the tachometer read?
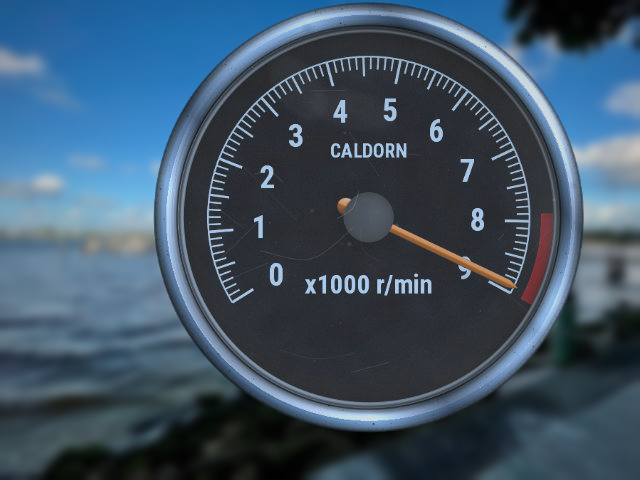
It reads 8900 rpm
